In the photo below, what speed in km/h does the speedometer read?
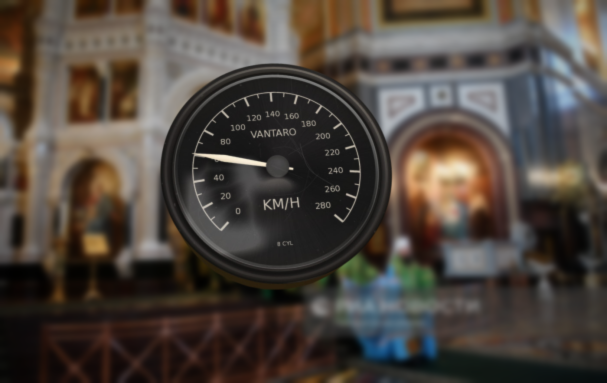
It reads 60 km/h
